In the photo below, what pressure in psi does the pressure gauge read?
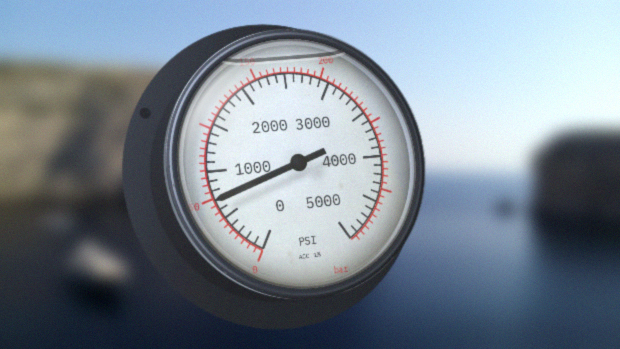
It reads 700 psi
